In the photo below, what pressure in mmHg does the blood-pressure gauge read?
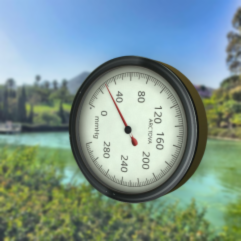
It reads 30 mmHg
